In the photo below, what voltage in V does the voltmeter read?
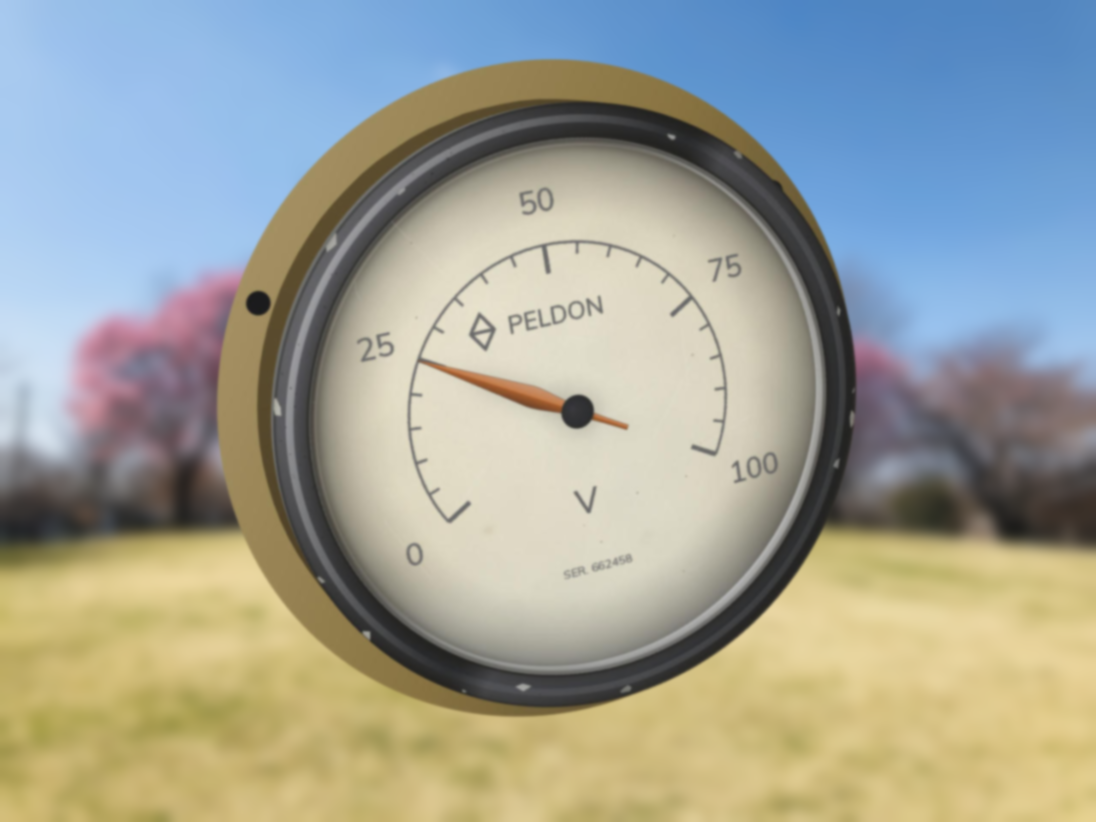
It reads 25 V
